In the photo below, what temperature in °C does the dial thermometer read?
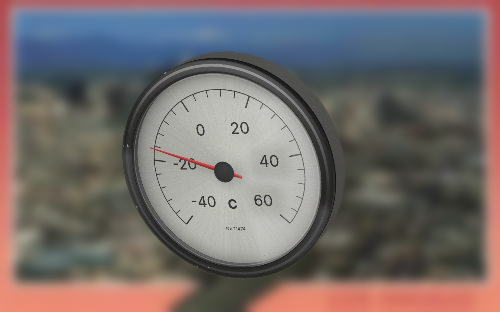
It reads -16 °C
